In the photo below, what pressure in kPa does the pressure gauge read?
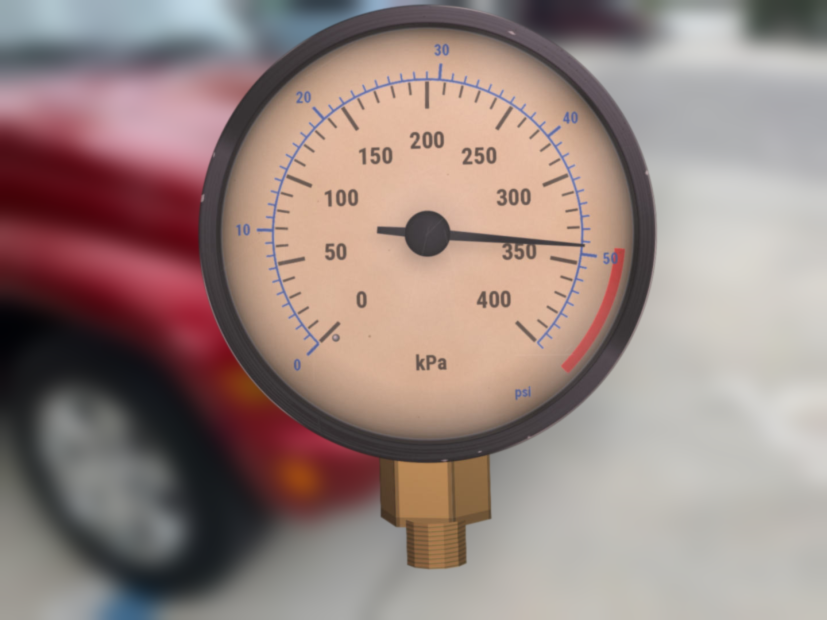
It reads 340 kPa
